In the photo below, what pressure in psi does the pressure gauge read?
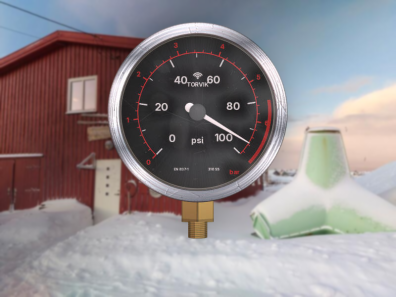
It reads 95 psi
